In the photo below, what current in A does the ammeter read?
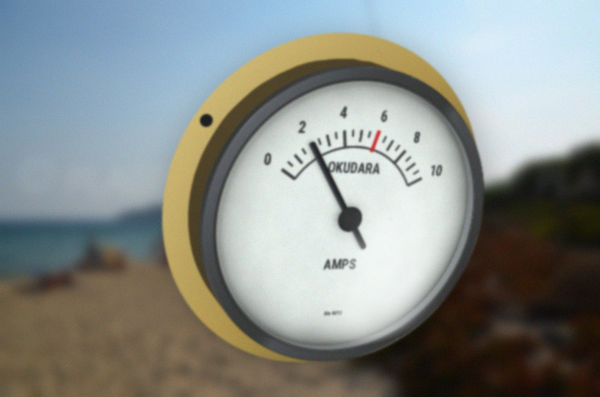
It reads 2 A
